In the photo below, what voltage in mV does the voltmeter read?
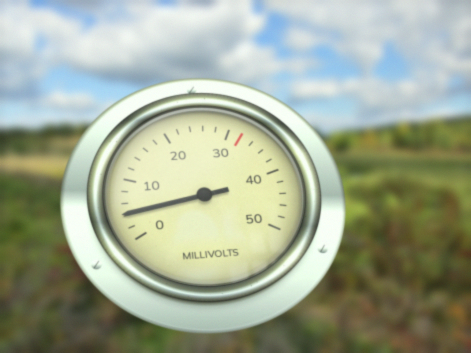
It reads 4 mV
